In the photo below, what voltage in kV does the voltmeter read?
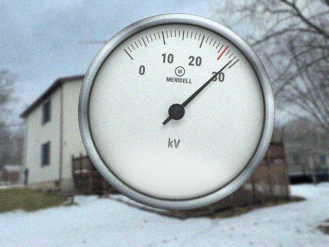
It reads 29 kV
